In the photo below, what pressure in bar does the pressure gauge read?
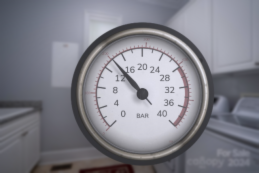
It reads 14 bar
